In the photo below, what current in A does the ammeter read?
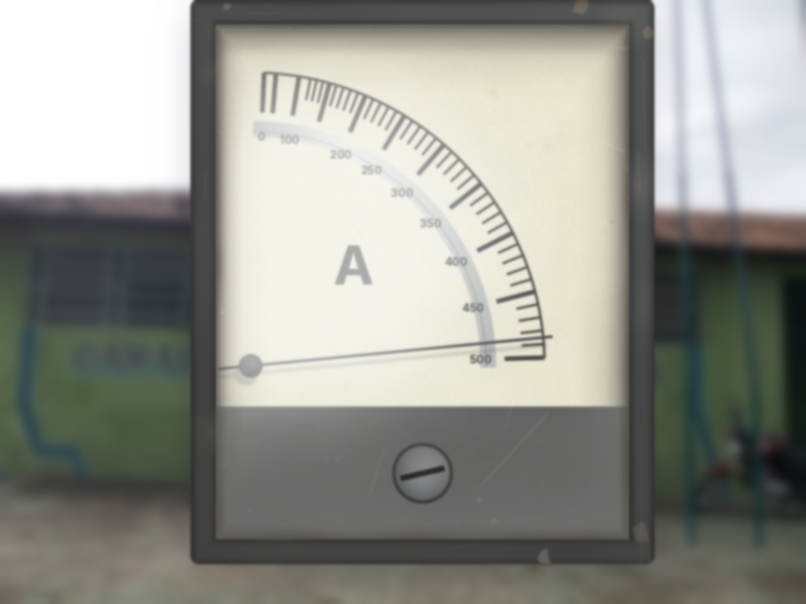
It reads 485 A
